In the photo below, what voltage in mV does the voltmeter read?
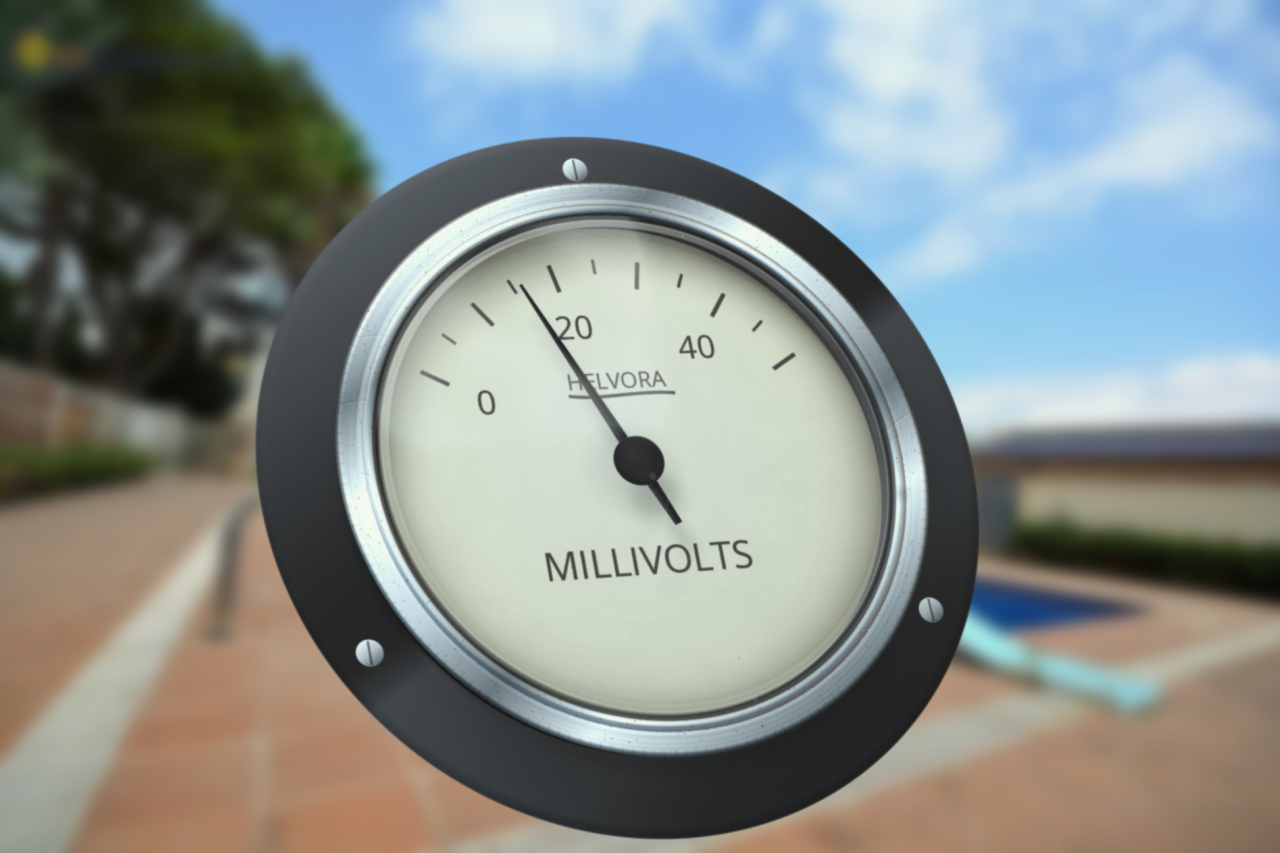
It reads 15 mV
